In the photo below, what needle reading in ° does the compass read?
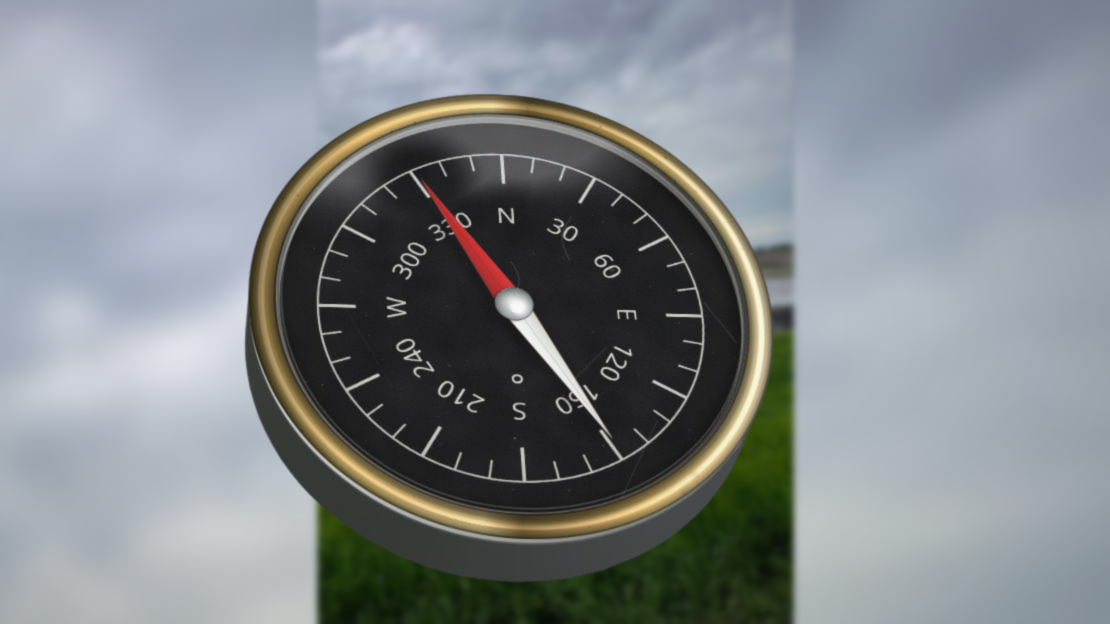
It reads 330 °
